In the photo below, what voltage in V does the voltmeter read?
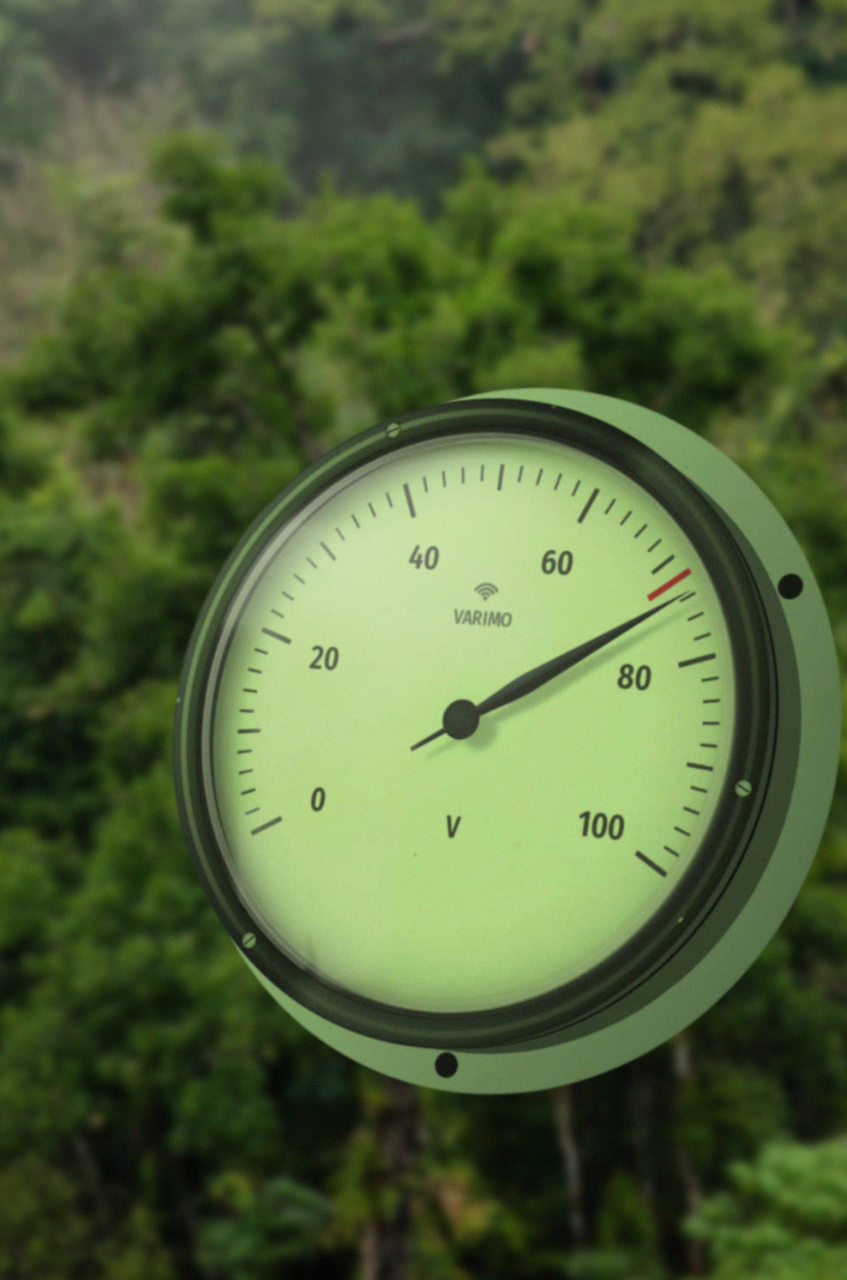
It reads 74 V
